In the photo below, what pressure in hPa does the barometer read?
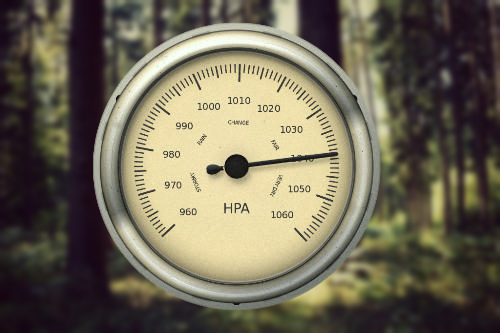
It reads 1040 hPa
